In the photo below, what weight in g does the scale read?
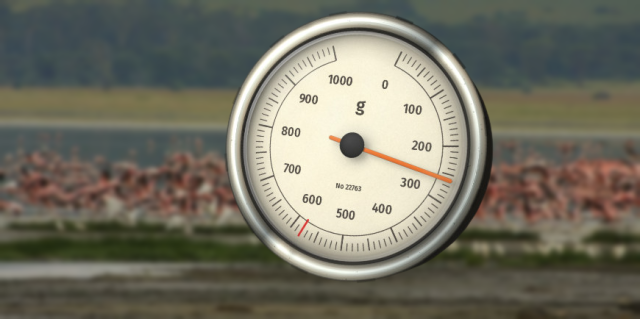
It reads 260 g
